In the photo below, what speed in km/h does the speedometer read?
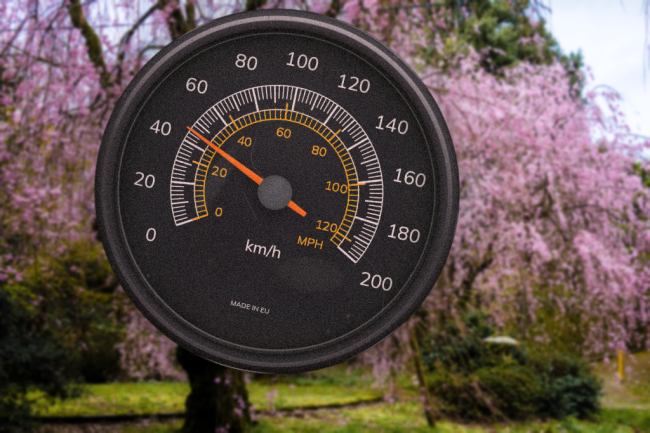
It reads 46 km/h
